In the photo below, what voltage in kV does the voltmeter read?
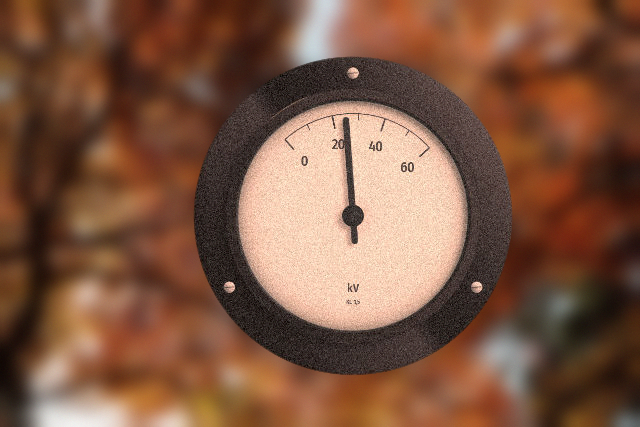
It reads 25 kV
